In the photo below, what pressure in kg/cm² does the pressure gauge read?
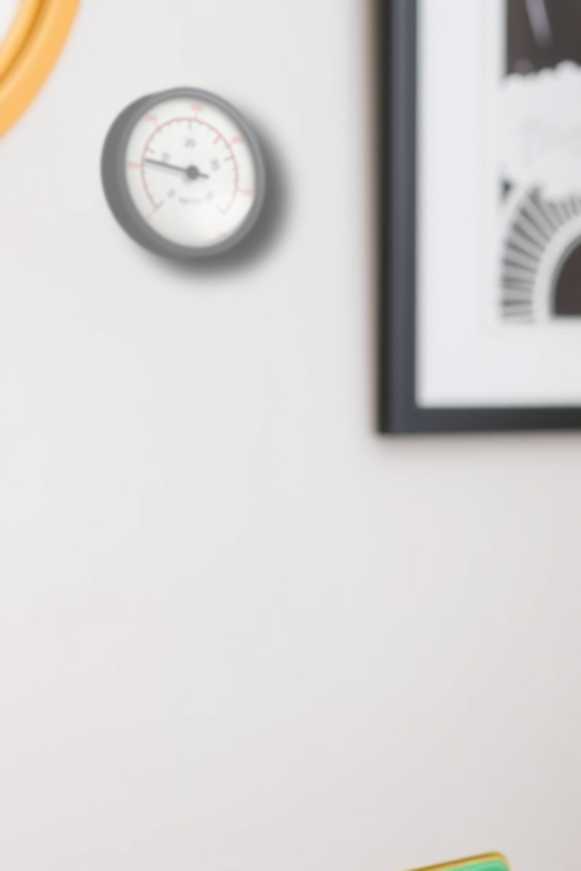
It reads 8 kg/cm²
